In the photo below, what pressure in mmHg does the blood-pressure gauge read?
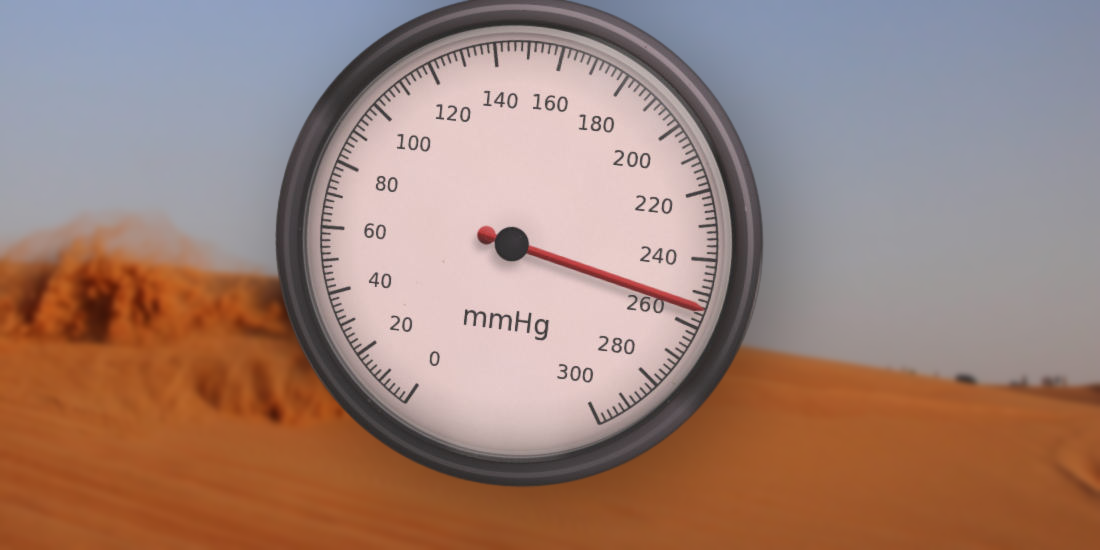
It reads 254 mmHg
